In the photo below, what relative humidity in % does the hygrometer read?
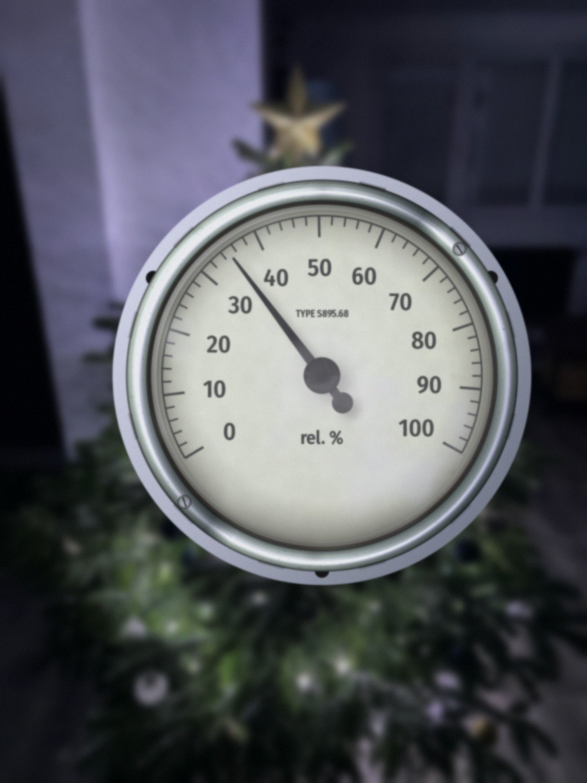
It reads 35 %
